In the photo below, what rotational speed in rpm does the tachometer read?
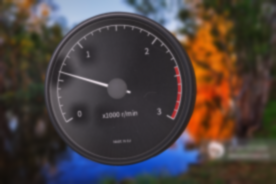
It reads 600 rpm
